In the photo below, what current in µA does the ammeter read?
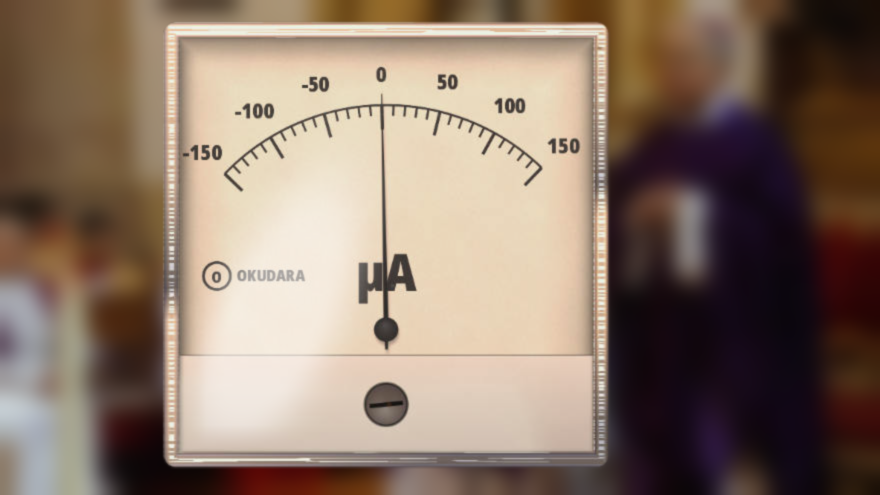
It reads 0 µA
